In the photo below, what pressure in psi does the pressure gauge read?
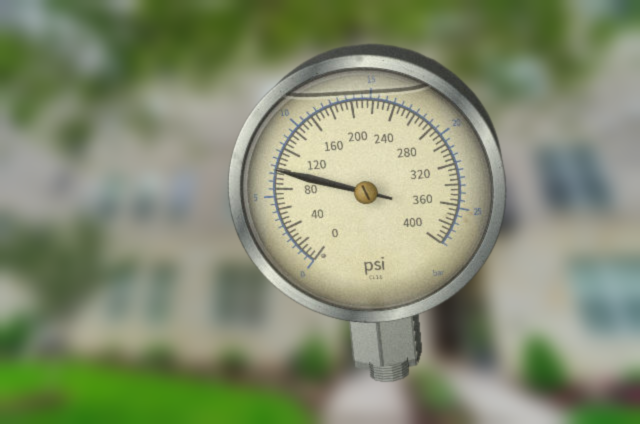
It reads 100 psi
